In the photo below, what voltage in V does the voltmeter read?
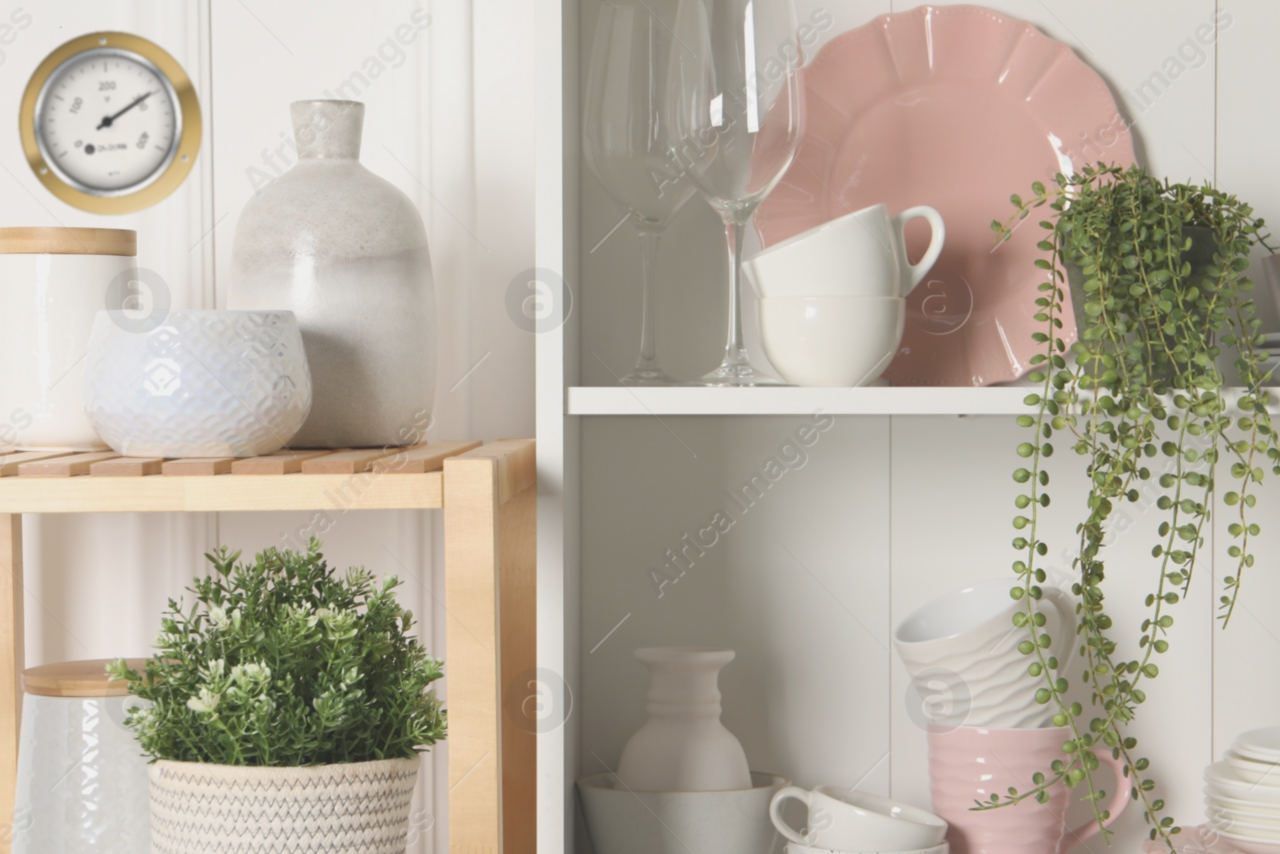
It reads 300 V
